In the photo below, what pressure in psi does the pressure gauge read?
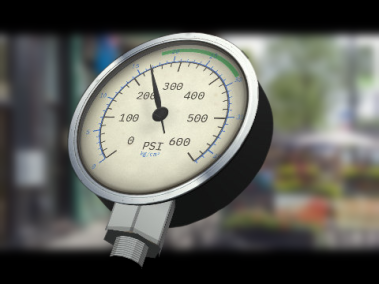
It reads 240 psi
